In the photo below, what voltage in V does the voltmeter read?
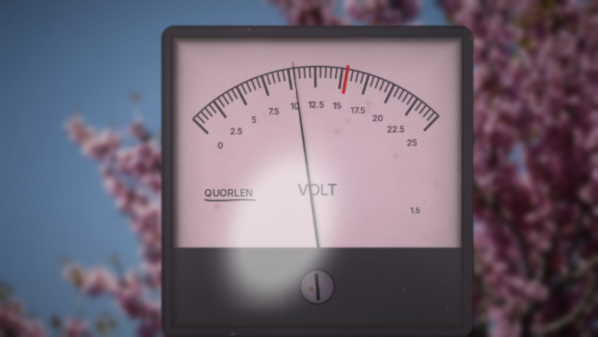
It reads 10.5 V
